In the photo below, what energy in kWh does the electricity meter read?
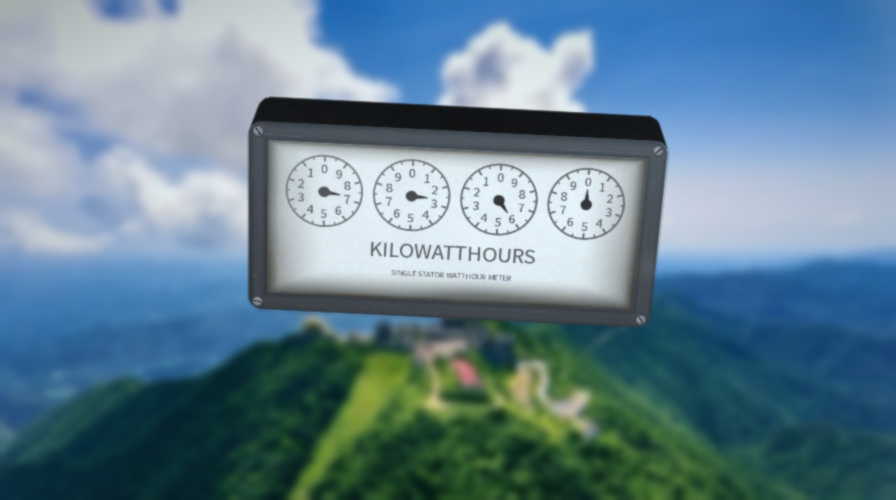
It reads 7260 kWh
